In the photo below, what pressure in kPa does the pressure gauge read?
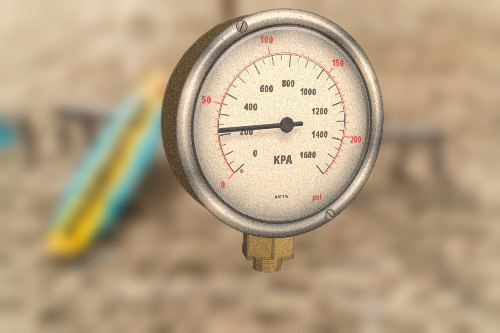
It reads 225 kPa
